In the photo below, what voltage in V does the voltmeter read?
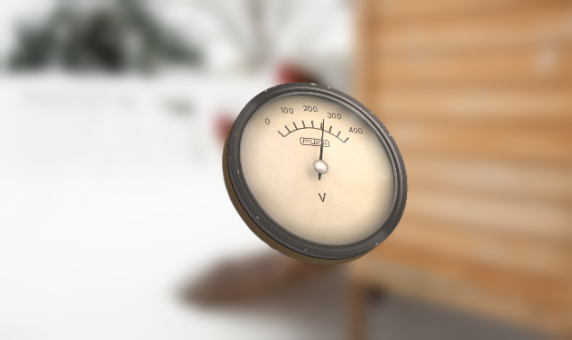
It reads 250 V
